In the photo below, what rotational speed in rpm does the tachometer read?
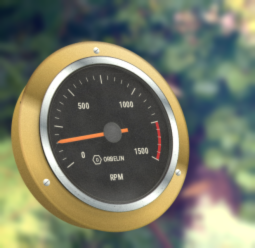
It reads 150 rpm
